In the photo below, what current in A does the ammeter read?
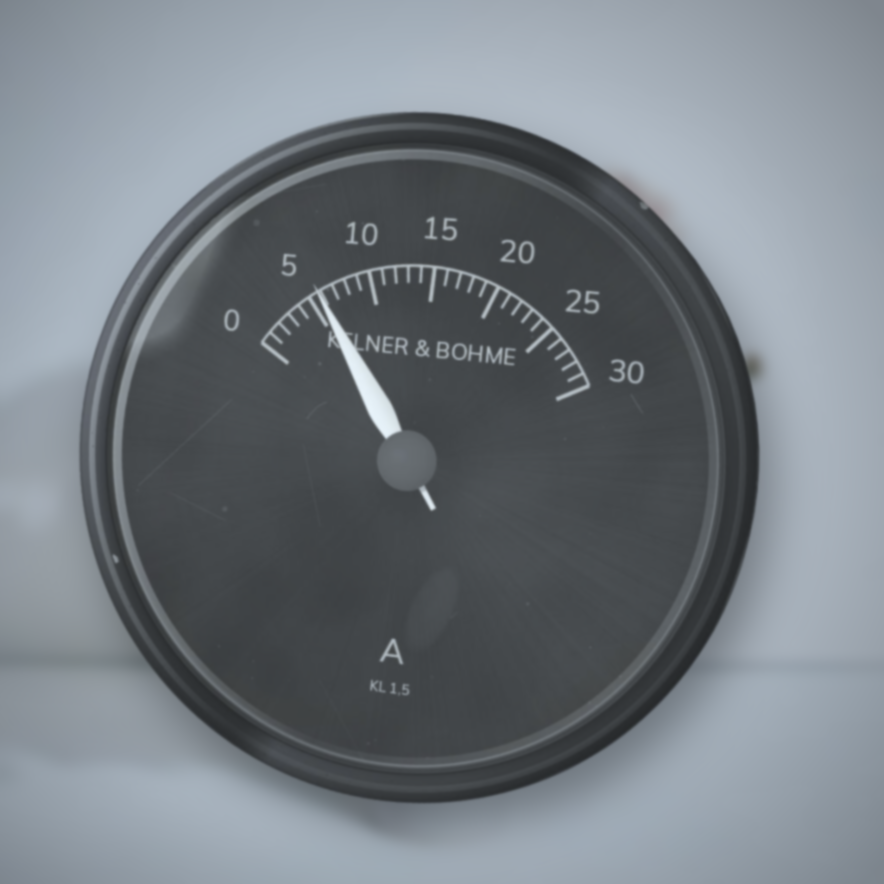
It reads 6 A
